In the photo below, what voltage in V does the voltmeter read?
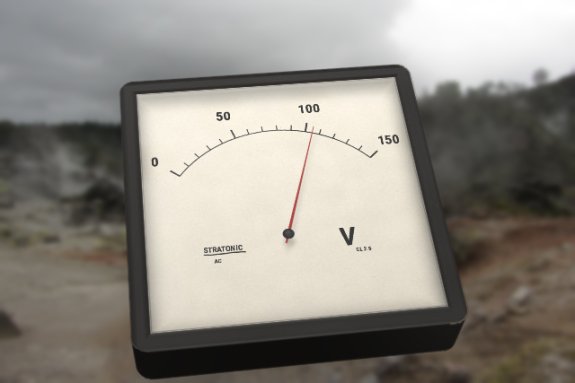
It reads 105 V
